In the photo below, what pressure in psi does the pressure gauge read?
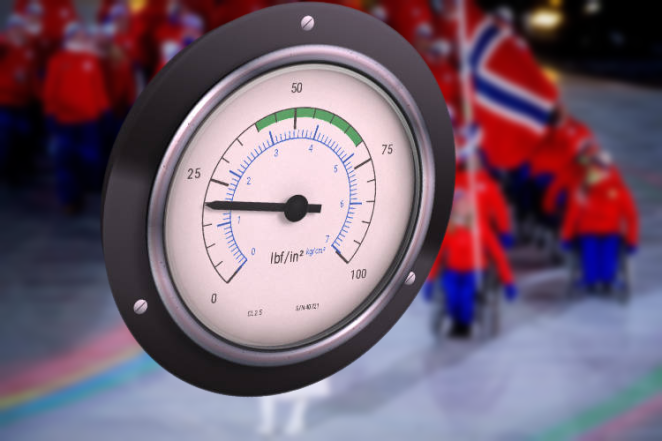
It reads 20 psi
